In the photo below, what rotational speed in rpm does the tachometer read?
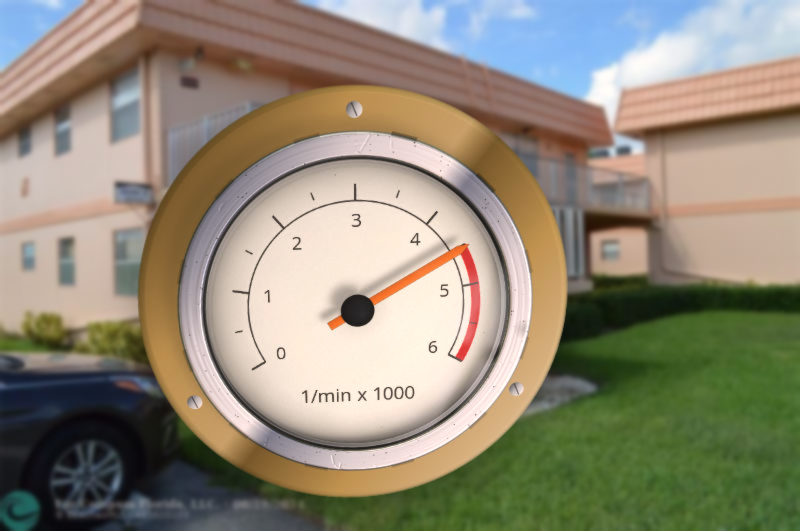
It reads 4500 rpm
